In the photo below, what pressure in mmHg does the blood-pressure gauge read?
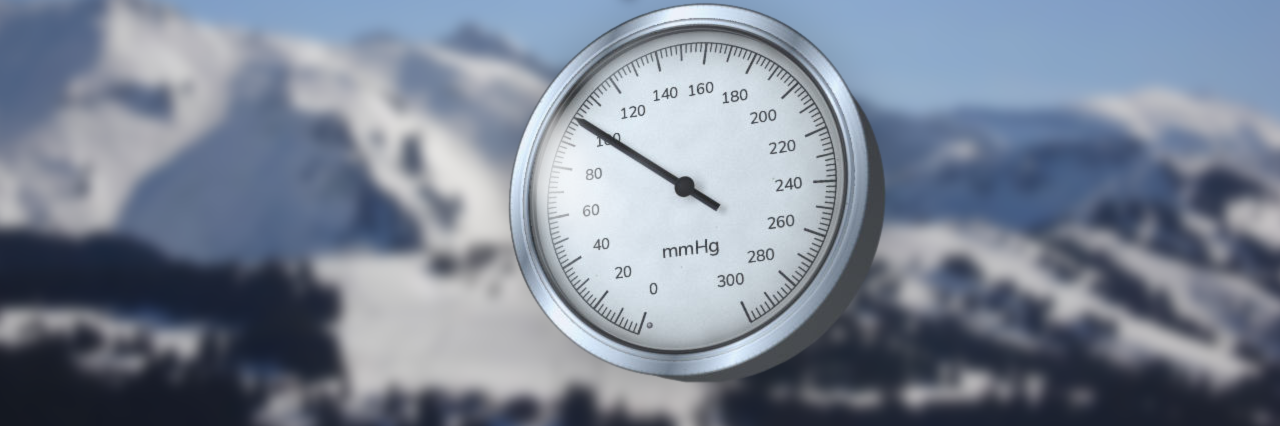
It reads 100 mmHg
